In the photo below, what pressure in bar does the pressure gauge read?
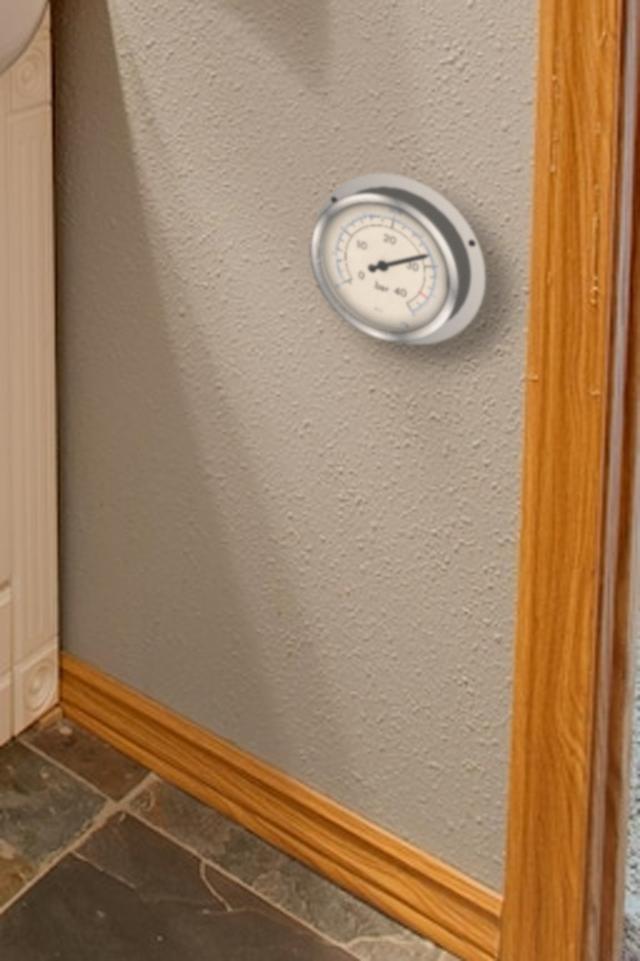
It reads 28 bar
